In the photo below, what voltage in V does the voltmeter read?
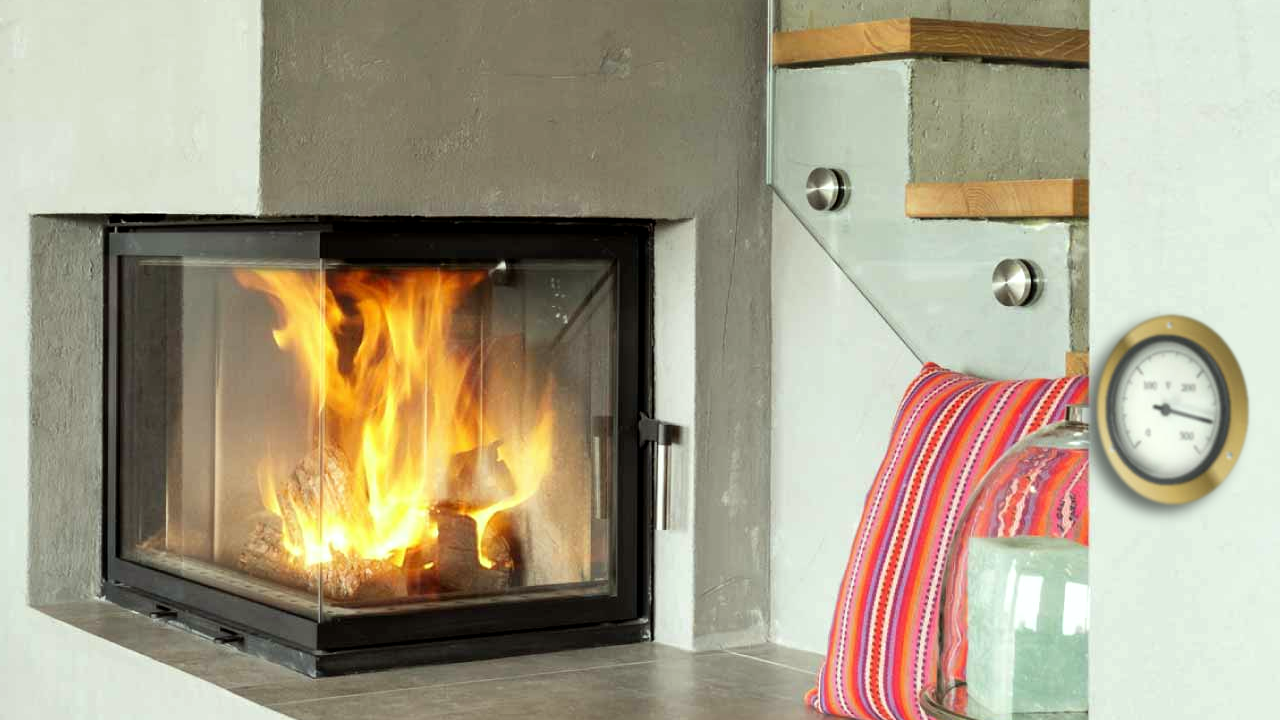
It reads 260 V
